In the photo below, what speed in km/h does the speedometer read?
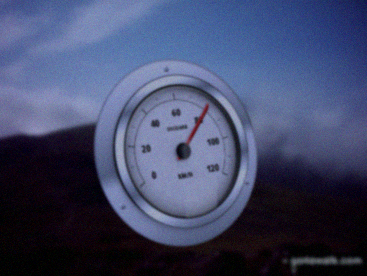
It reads 80 km/h
